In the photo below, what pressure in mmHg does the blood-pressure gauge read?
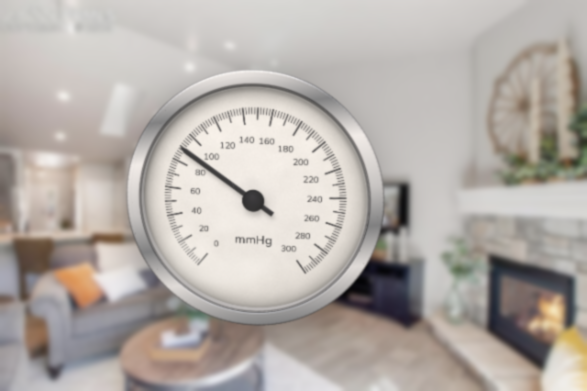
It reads 90 mmHg
